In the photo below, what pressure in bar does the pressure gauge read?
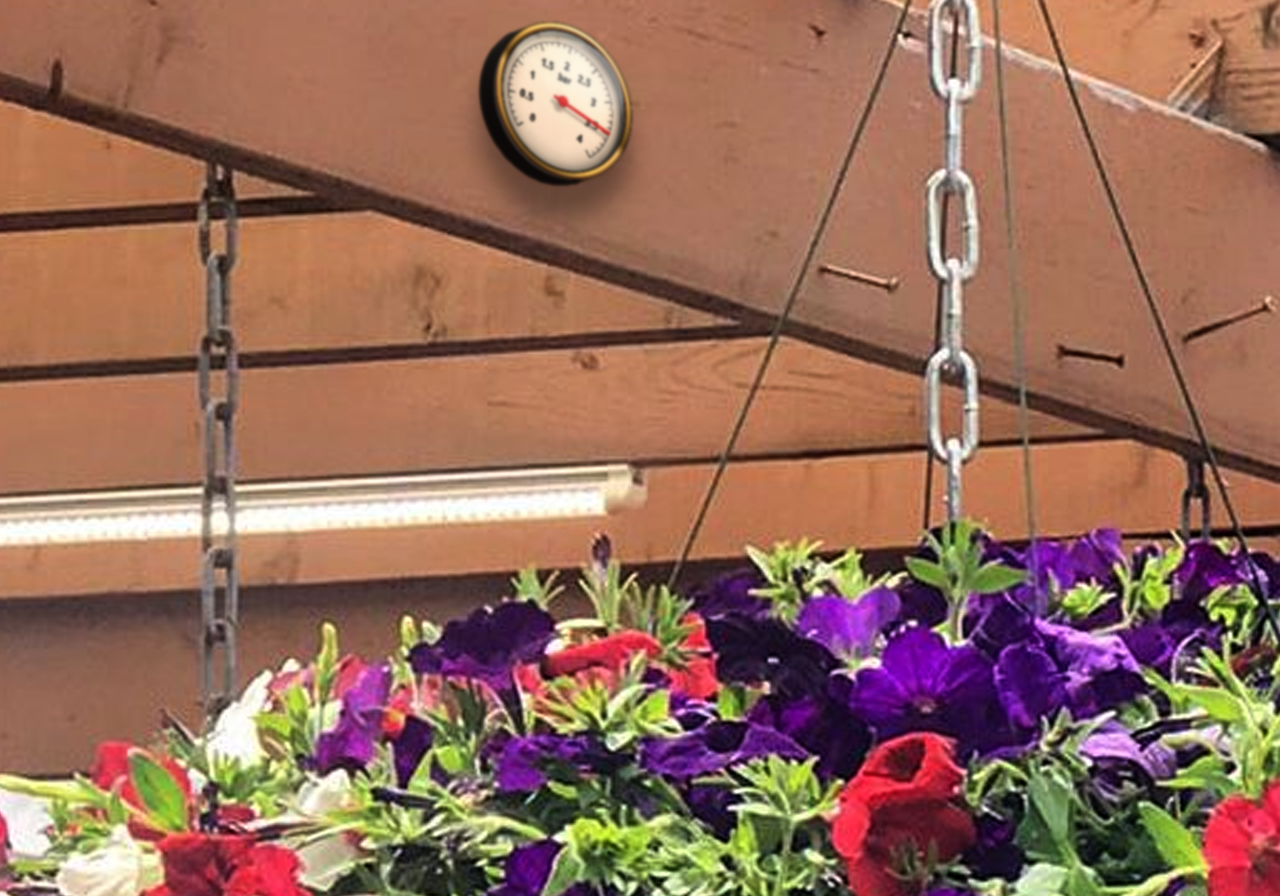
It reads 3.5 bar
